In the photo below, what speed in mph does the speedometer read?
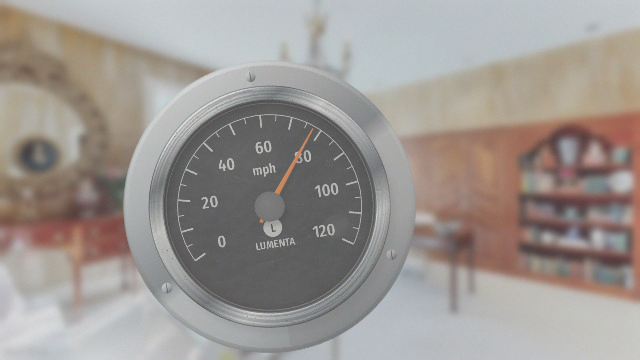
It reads 77.5 mph
